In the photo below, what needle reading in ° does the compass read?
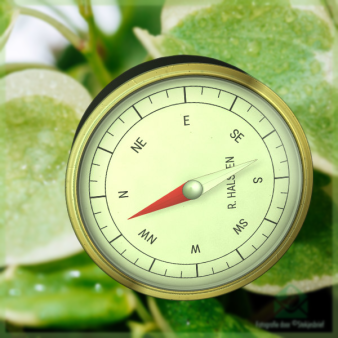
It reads 340 °
